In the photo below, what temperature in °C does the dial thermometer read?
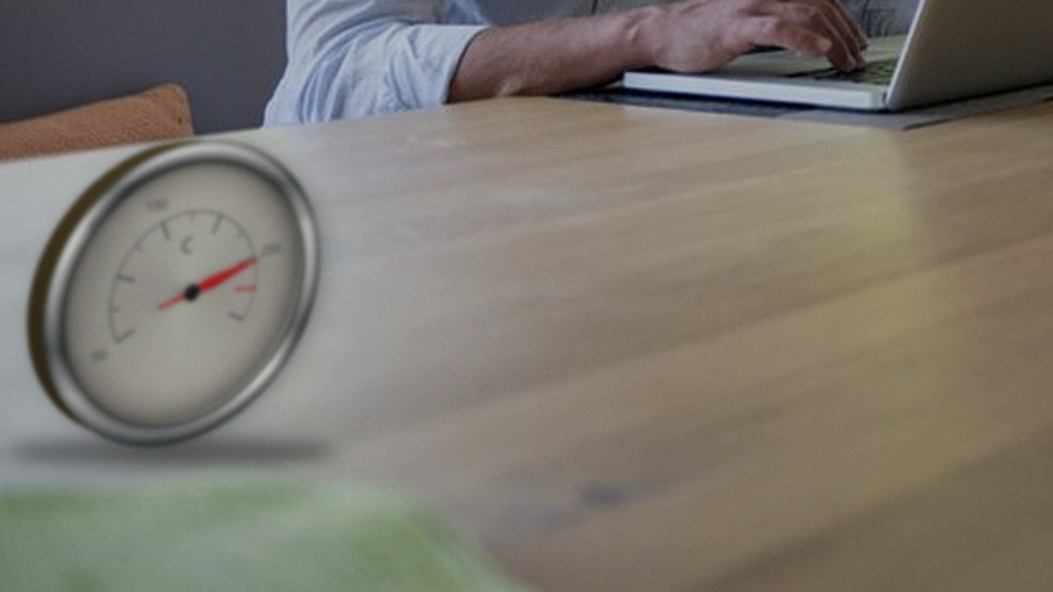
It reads 250 °C
